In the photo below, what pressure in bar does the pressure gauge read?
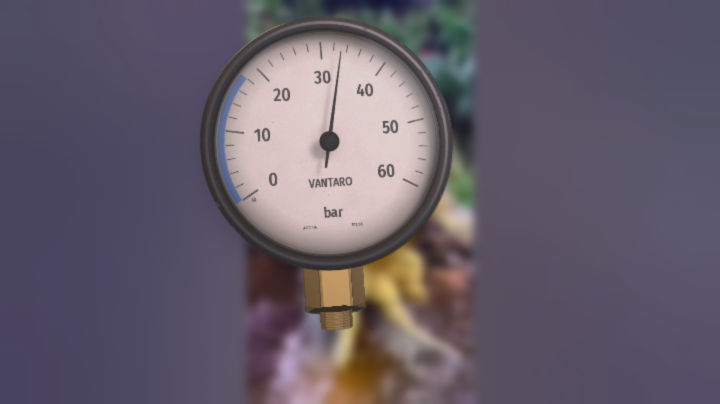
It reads 33 bar
